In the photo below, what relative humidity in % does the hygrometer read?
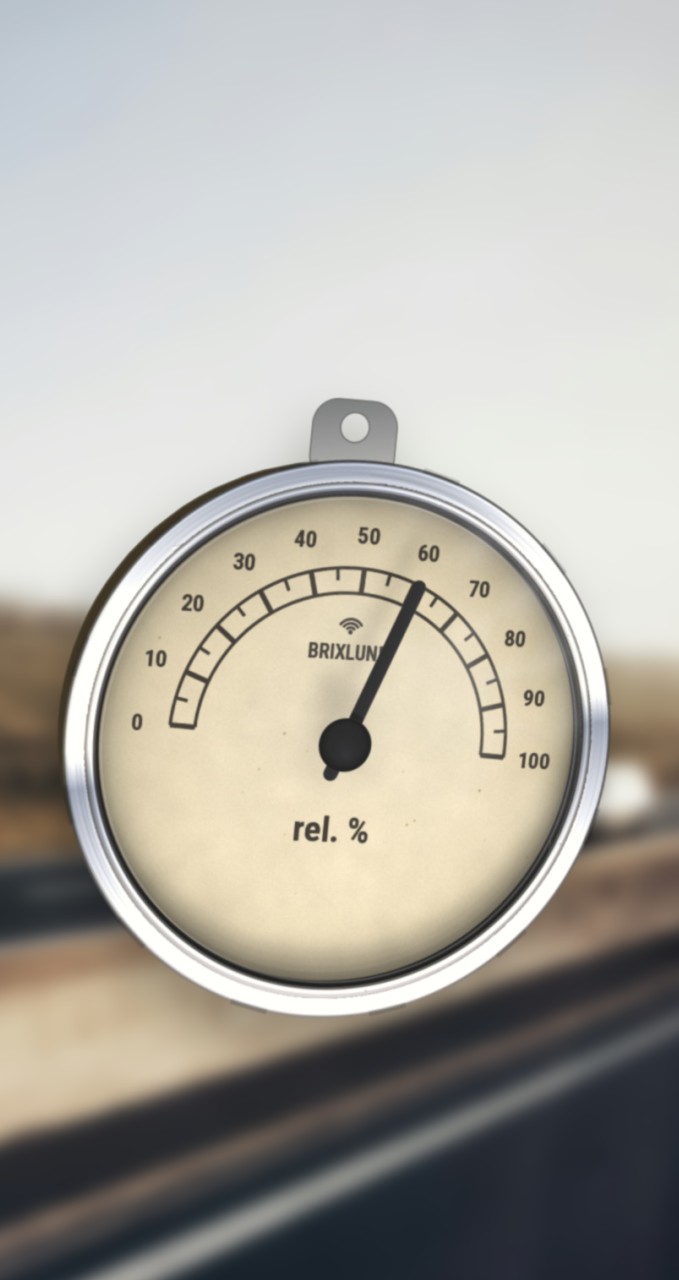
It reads 60 %
